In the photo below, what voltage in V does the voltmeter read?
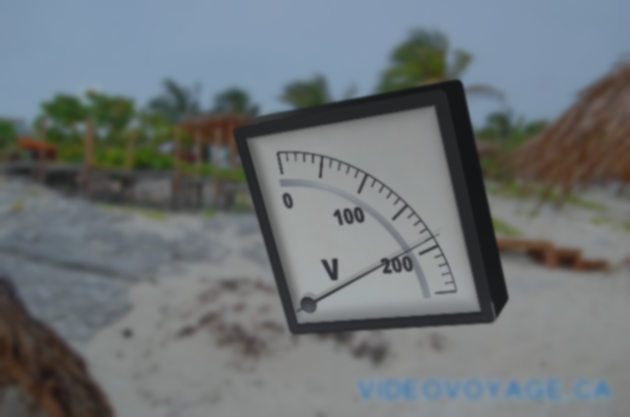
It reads 190 V
